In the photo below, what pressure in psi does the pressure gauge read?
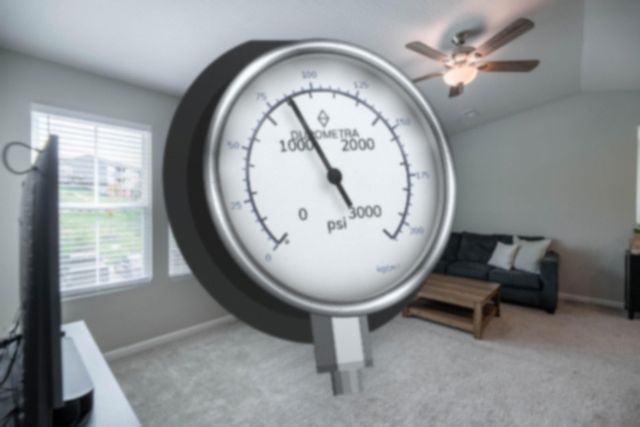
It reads 1200 psi
